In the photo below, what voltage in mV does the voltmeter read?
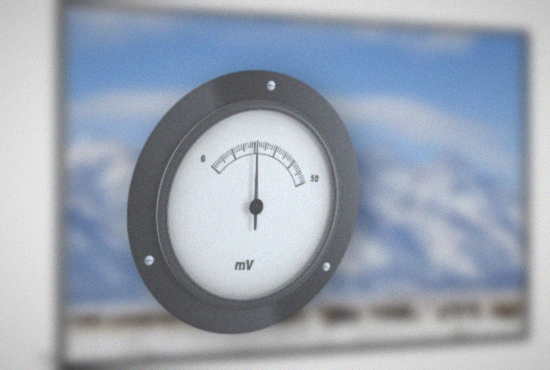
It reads 20 mV
